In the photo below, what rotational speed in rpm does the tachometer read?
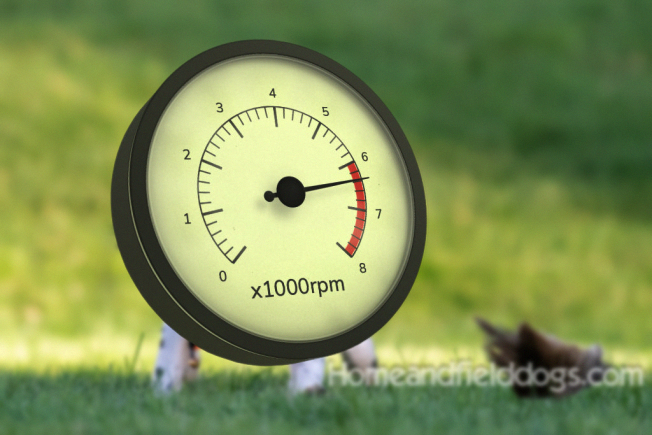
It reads 6400 rpm
